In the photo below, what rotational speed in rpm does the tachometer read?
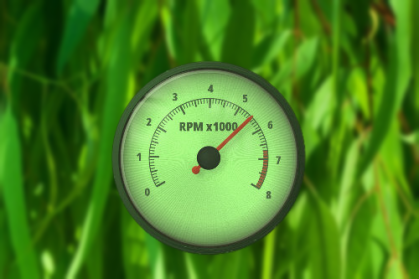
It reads 5500 rpm
